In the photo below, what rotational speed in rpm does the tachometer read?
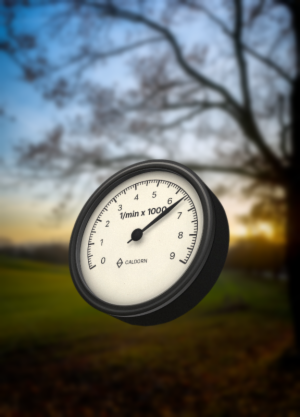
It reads 6500 rpm
